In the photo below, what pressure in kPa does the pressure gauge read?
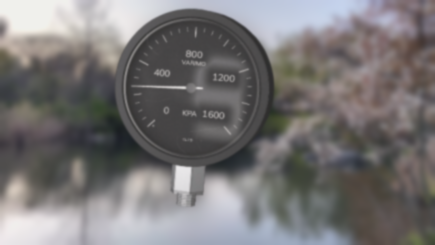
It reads 250 kPa
